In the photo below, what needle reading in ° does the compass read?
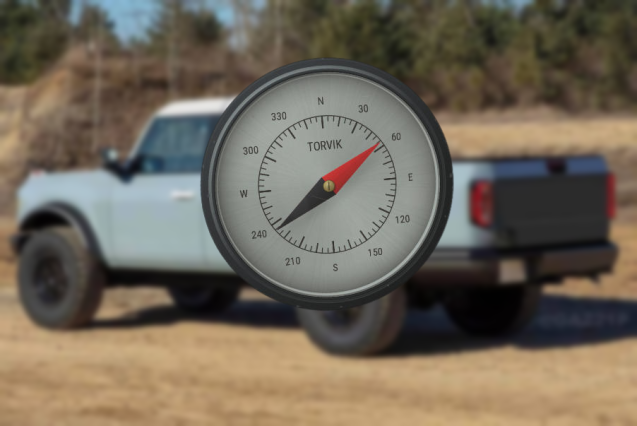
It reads 55 °
